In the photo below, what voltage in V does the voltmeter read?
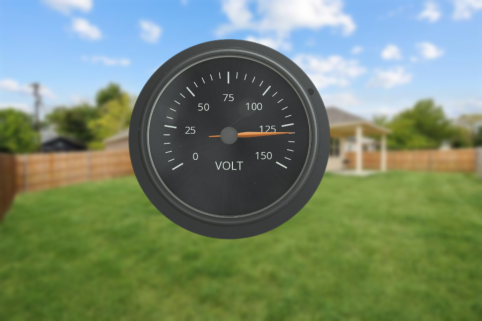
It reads 130 V
